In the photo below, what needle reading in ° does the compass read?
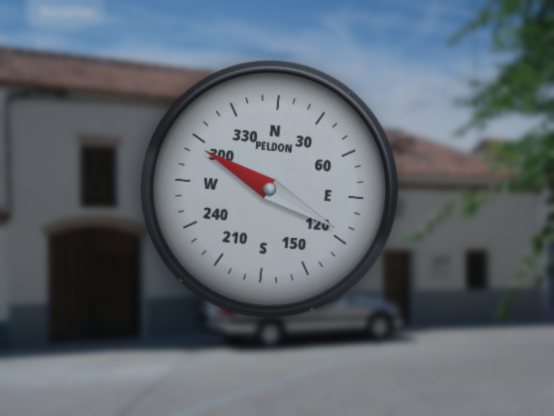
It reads 295 °
